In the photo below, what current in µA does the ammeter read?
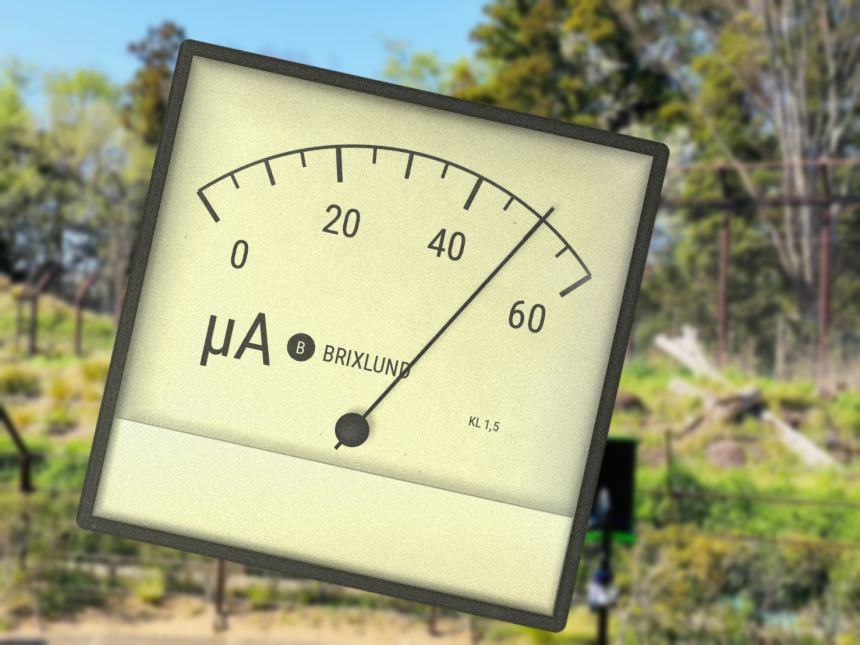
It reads 50 µA
